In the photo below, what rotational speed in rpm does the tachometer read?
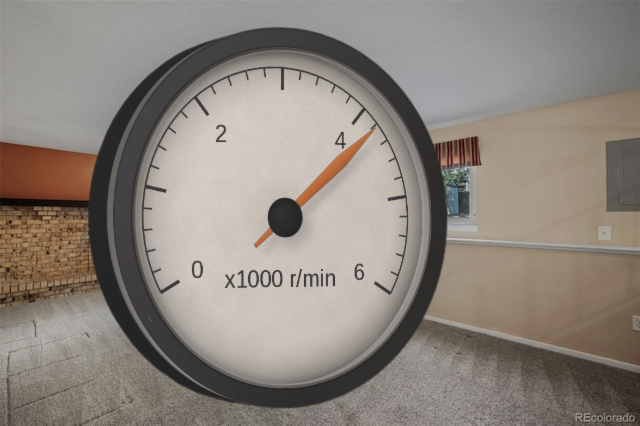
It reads 4200 rpm
